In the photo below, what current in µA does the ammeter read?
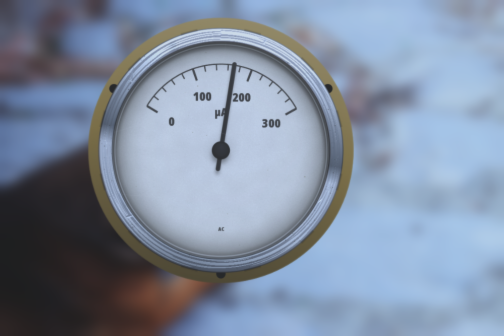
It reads 170 µA
